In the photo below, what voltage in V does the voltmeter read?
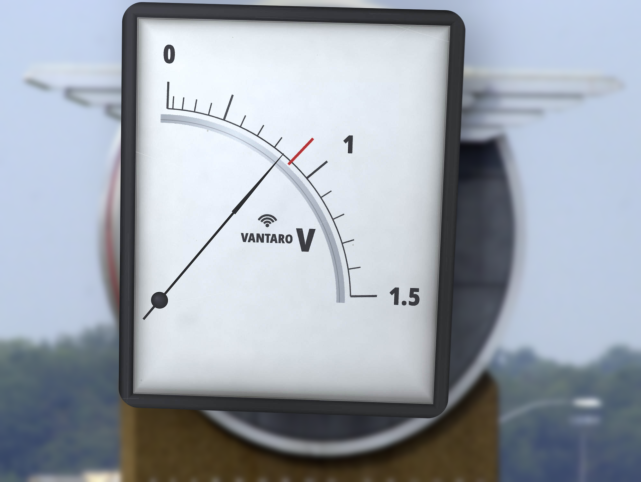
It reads 0.85 V
